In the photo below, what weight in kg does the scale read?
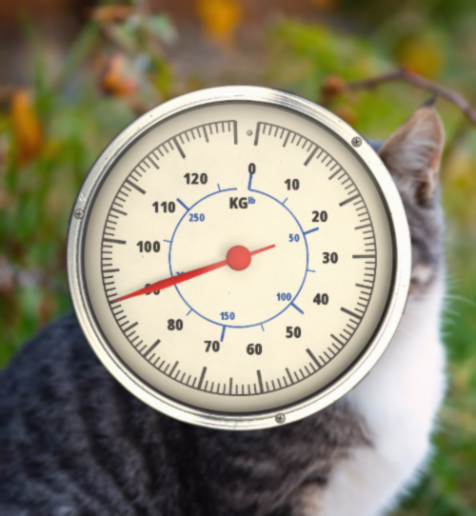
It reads 90 kg
